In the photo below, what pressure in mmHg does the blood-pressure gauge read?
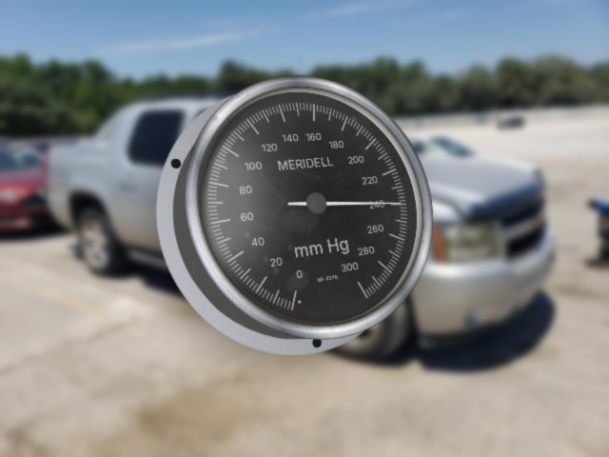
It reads 240 mmHg
